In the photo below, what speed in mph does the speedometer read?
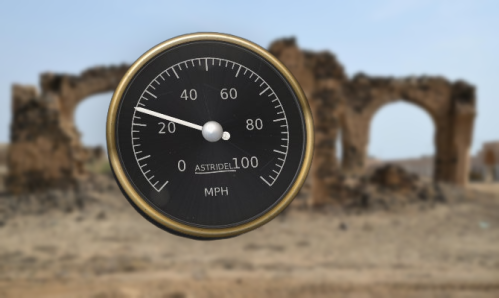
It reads 24 mph
